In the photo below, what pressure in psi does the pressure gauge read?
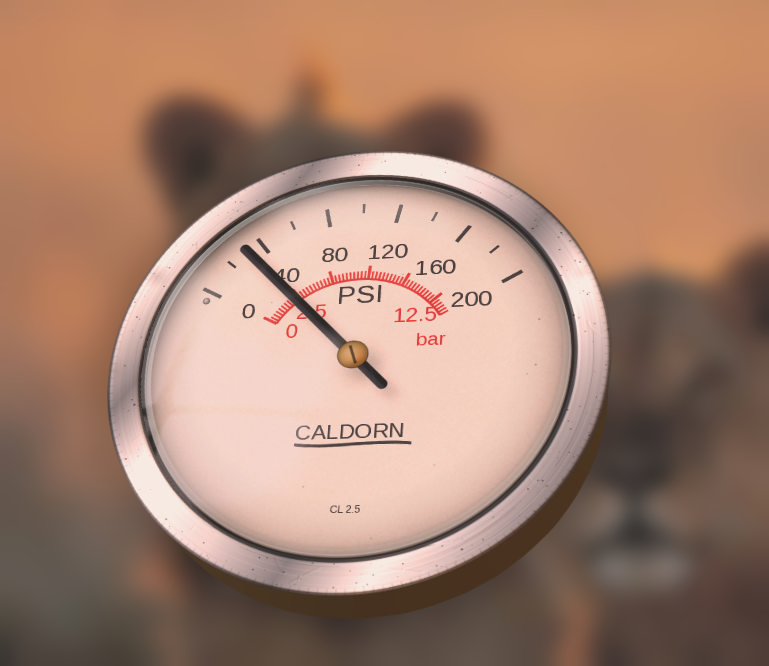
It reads 30 psi
